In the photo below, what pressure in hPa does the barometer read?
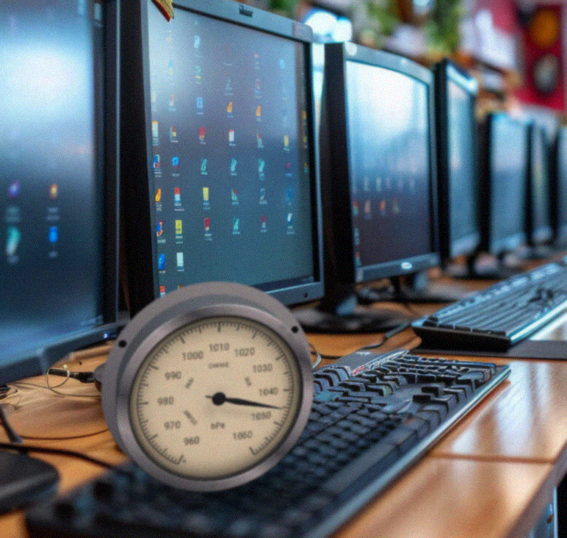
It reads 1045 hPa
